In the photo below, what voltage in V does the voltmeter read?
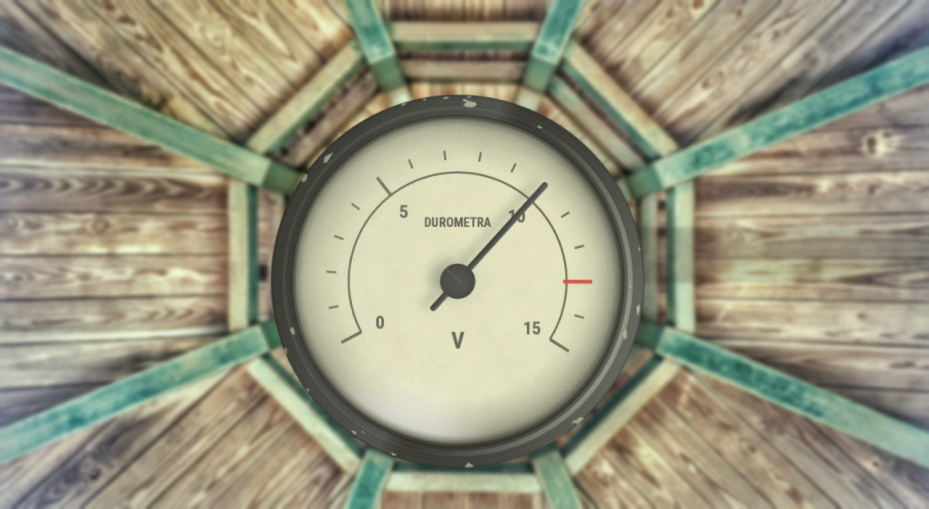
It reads 10 V
